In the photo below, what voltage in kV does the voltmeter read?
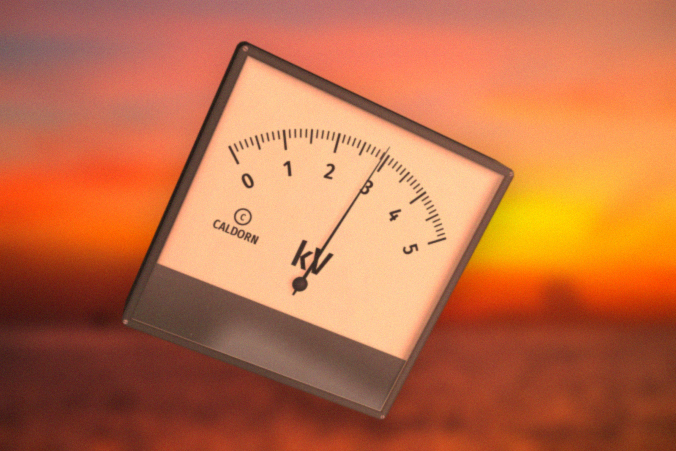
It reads 2.9 kV
